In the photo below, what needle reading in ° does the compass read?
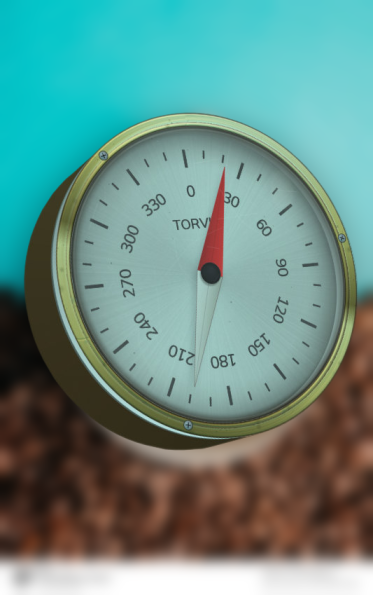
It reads 20 °
